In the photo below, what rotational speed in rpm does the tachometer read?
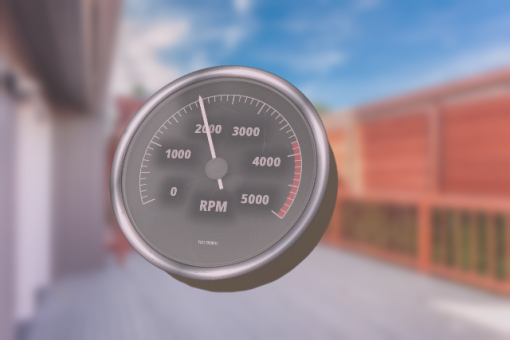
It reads 2000 rpm
